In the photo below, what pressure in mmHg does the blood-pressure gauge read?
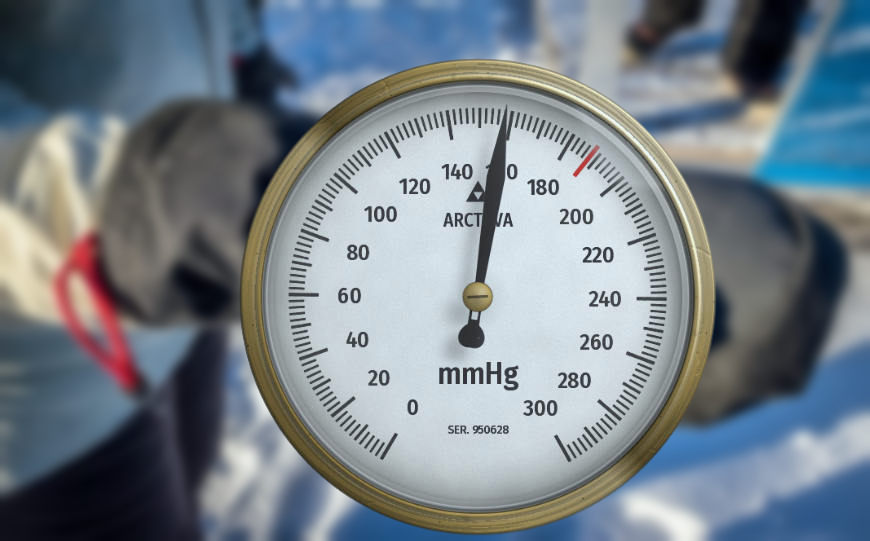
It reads 158 mmHg
